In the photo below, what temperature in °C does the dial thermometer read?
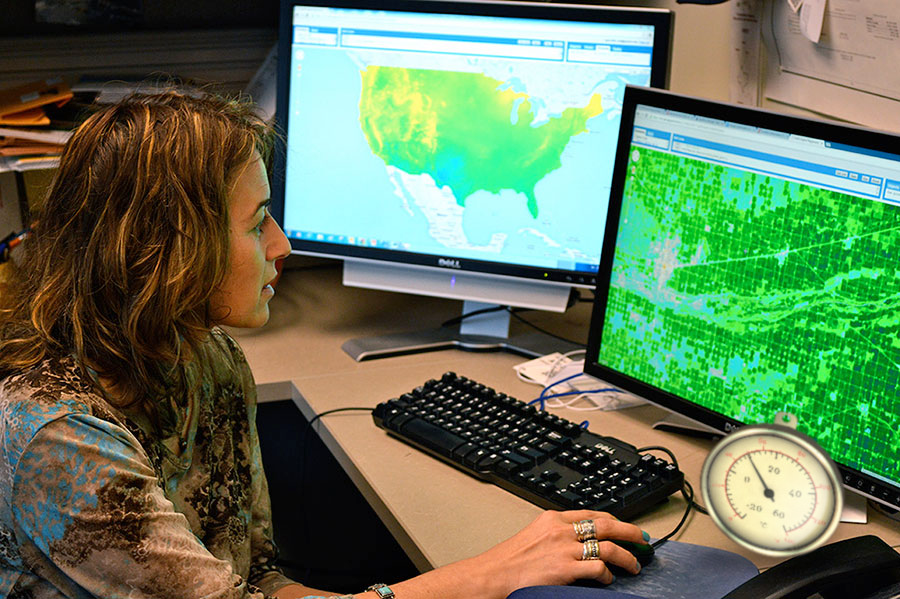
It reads 10 °C
